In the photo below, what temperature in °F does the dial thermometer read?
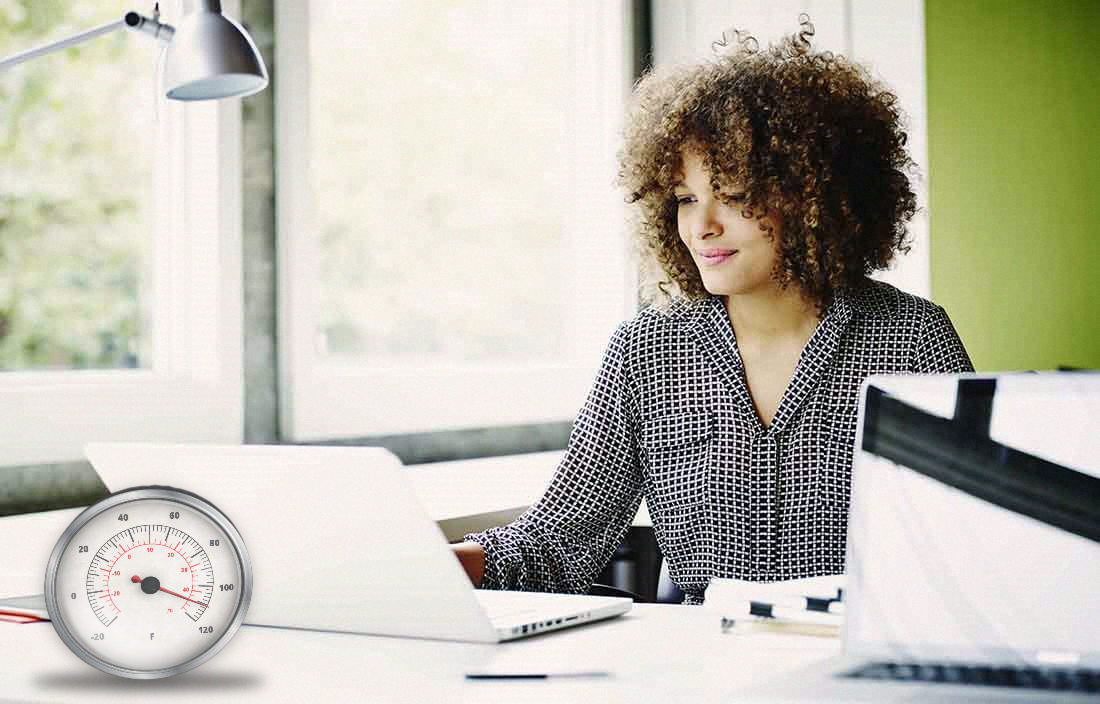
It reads 110 °F
